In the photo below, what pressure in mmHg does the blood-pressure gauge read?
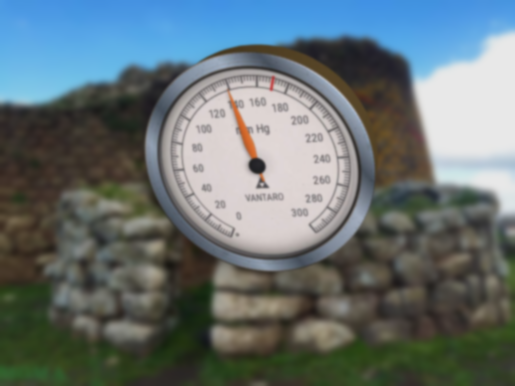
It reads 140 mmHg
